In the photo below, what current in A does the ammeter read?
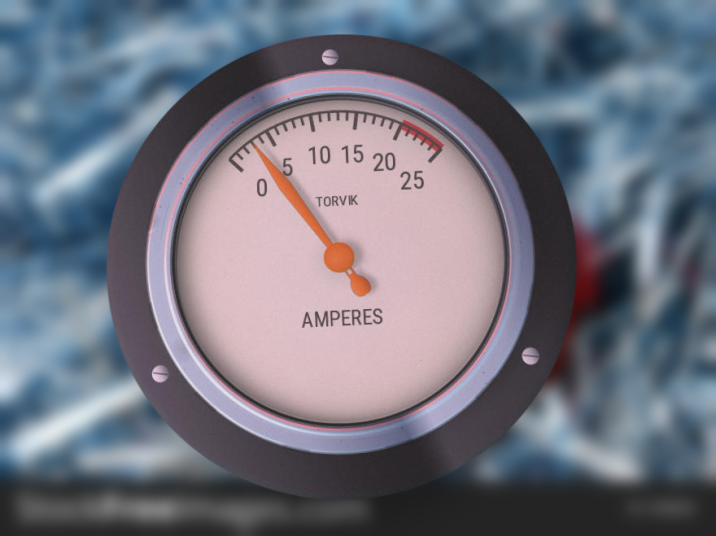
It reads 3 A
